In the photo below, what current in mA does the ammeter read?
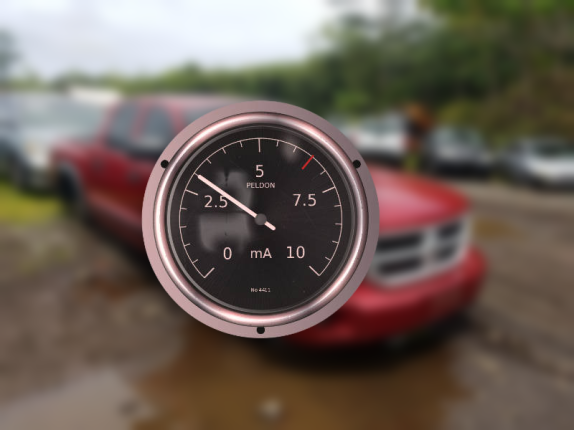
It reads 3 mA
